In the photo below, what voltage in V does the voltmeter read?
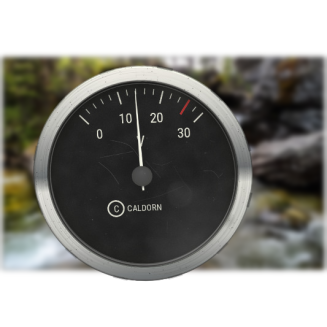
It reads 14 V
